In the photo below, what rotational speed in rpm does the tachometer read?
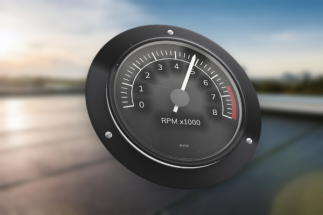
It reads 4800 rpm
